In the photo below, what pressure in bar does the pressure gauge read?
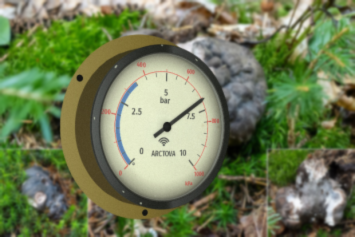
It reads 7 bar
